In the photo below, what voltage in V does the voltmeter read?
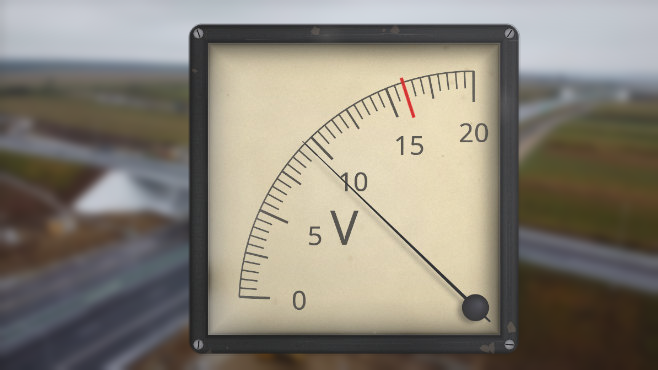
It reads 9.5 V
